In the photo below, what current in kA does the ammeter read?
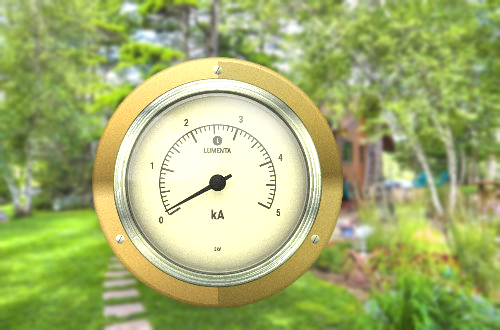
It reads 0.1 kA
